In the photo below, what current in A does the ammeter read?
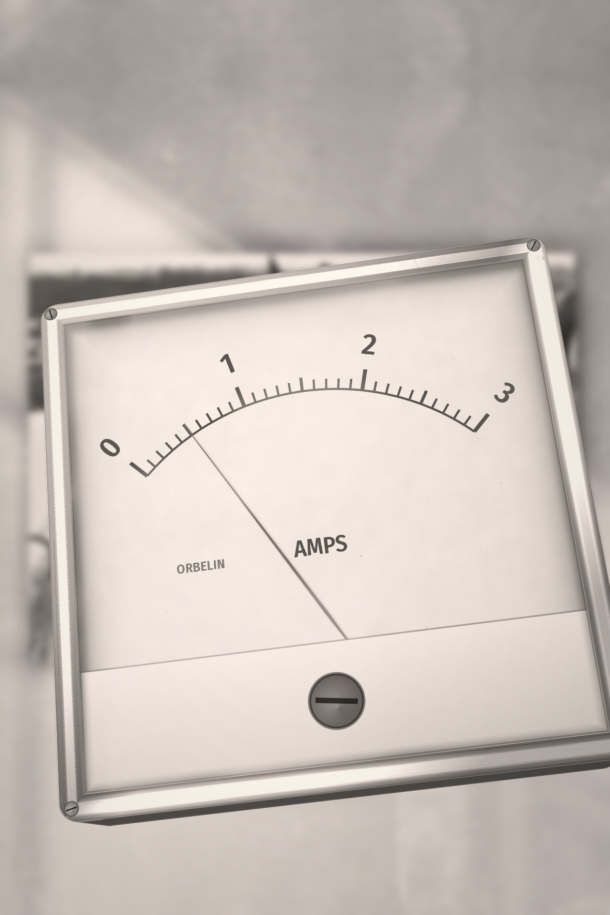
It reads 0.5 A
